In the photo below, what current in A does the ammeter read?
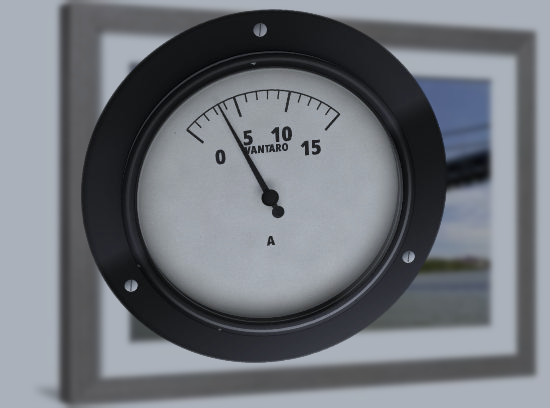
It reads 3.5 A
